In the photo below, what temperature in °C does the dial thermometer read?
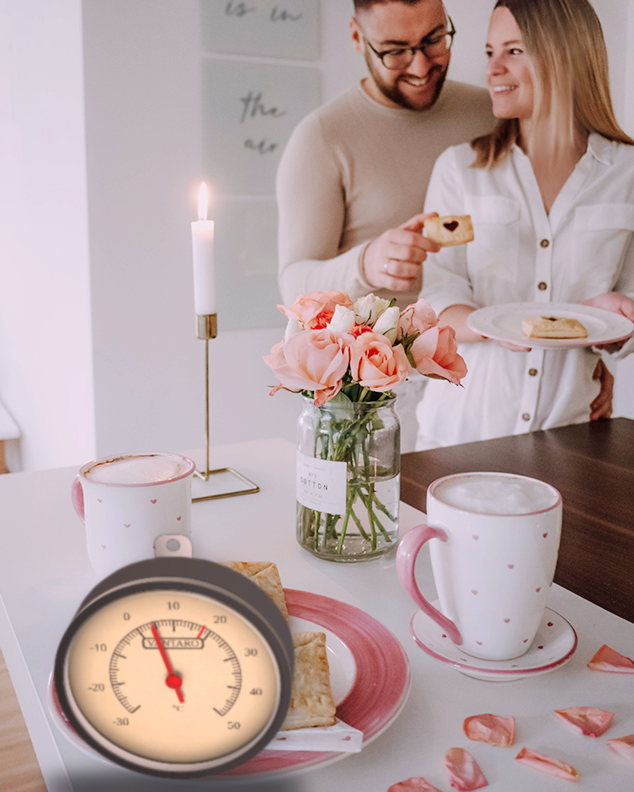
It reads 5 °C
